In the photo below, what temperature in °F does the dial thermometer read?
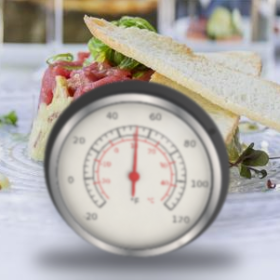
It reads 52 °F
